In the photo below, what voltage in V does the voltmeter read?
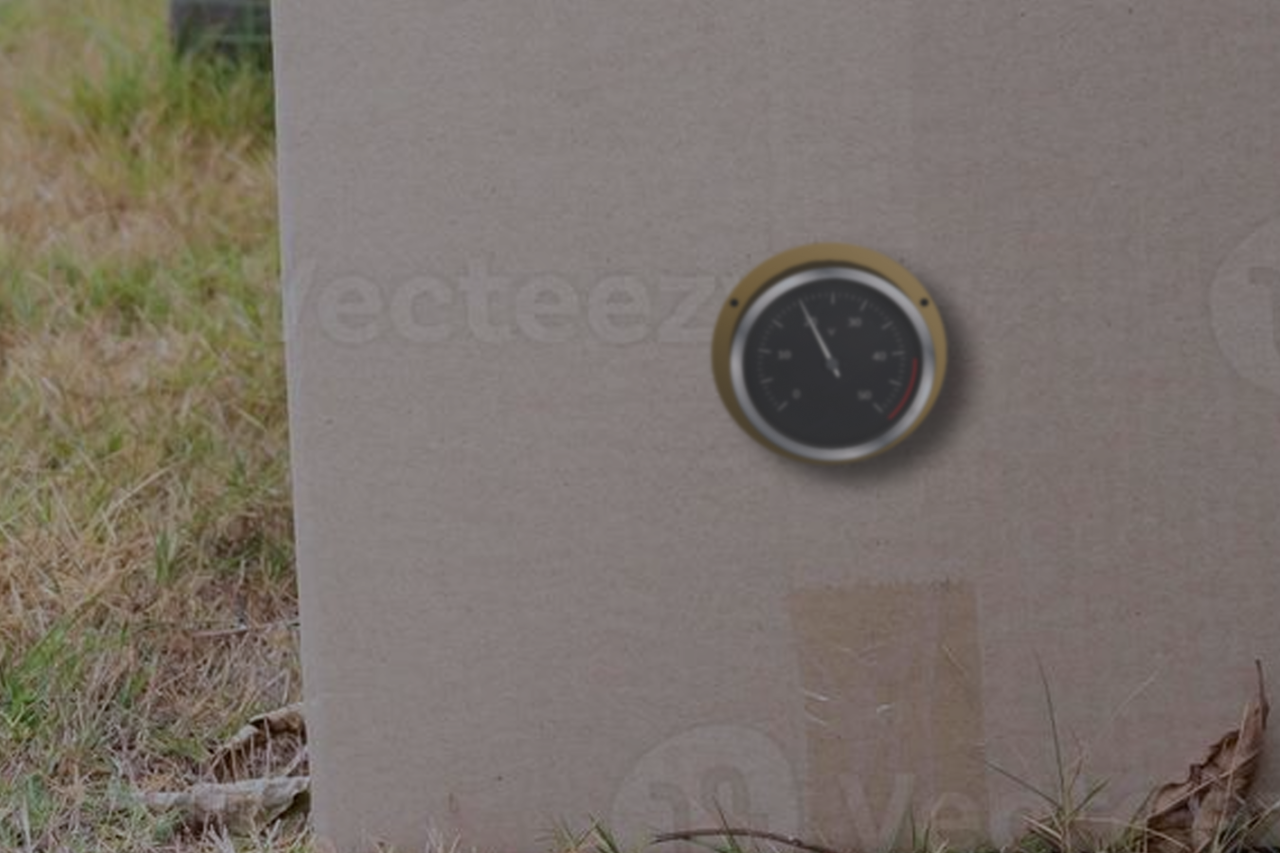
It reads 20 V
